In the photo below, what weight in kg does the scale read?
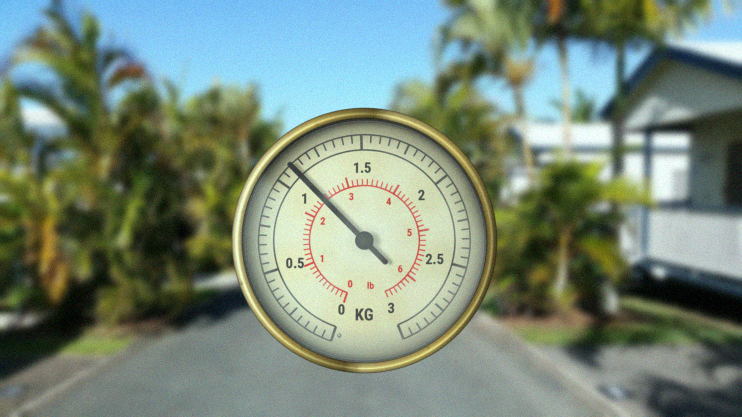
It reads 1.1 kg
